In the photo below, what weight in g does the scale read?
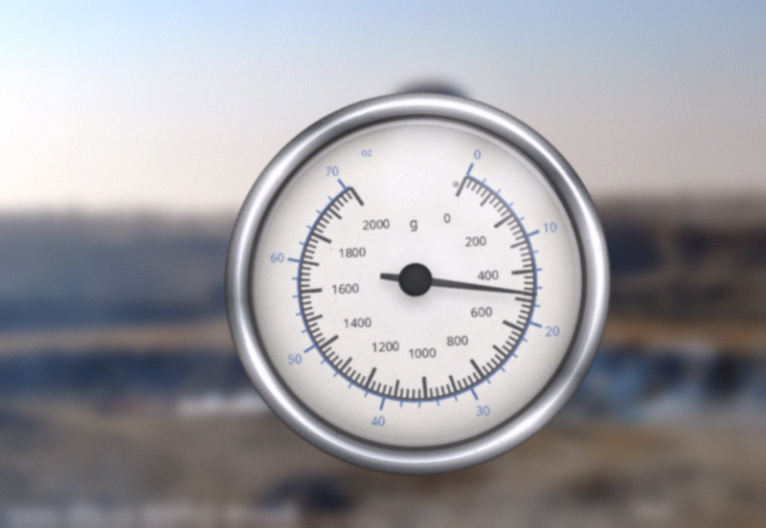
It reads 480 g
